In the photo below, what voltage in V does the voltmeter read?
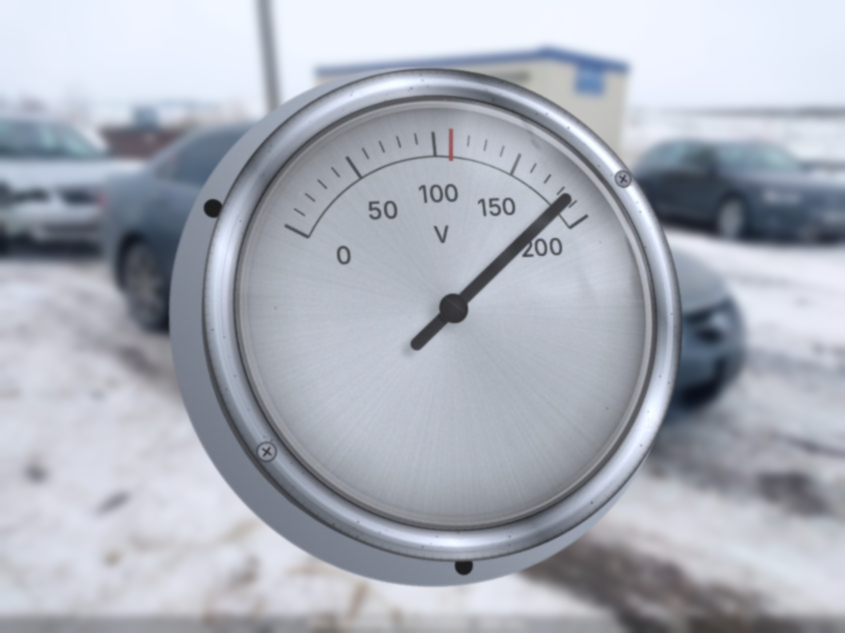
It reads 185 V
